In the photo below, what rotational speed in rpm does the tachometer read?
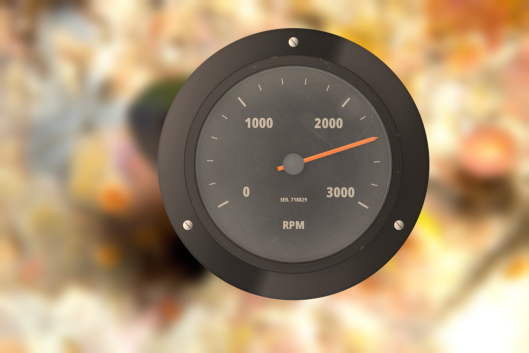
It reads 2400 rpm
